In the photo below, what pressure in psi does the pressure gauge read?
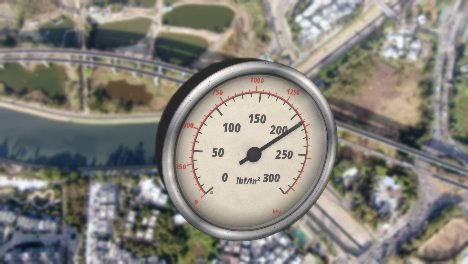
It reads 210 psi
